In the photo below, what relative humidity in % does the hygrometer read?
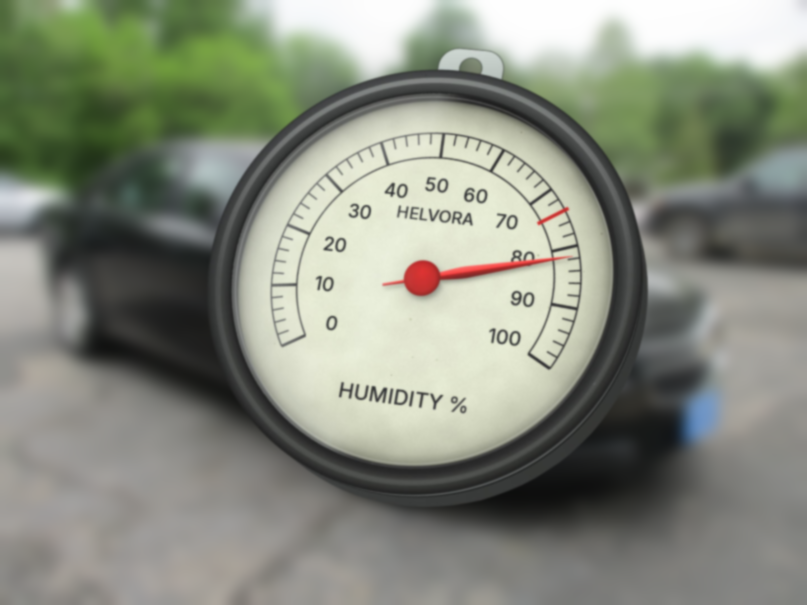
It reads 82 %
